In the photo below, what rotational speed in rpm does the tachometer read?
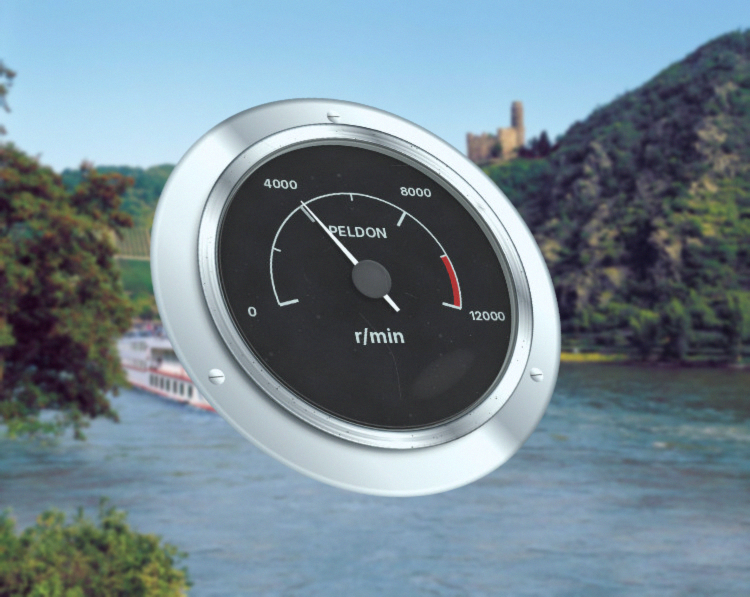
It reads 4000 rpm
